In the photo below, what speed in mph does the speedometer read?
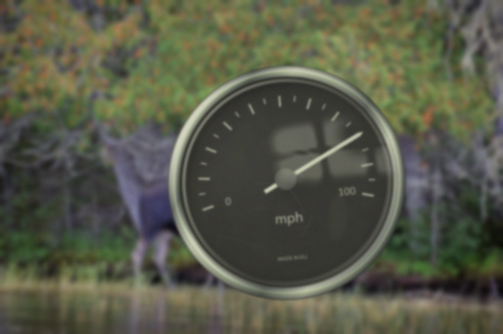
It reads 80 mph
